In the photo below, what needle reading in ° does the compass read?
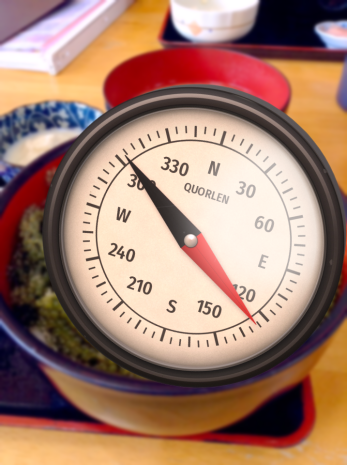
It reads 125 °
